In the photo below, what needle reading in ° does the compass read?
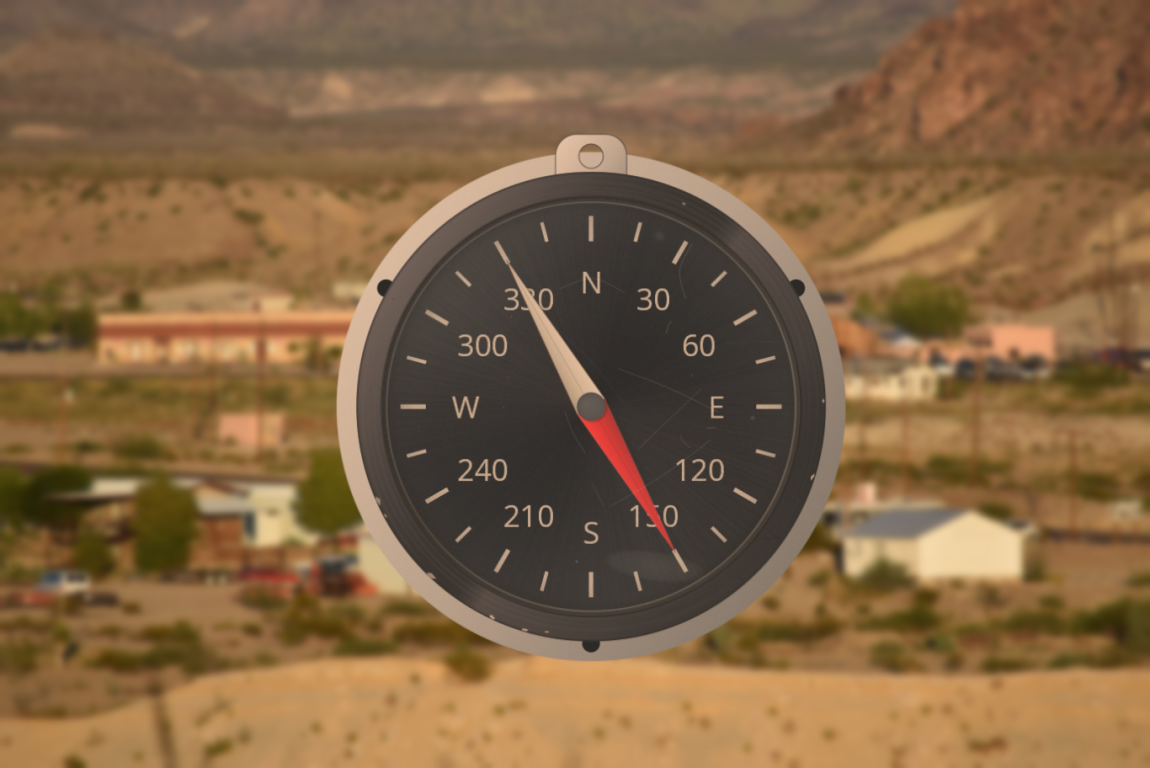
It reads 150 °
